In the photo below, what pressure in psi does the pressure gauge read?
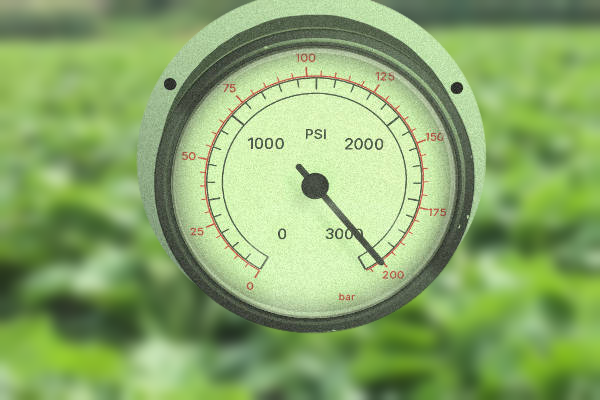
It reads 2900 psi
